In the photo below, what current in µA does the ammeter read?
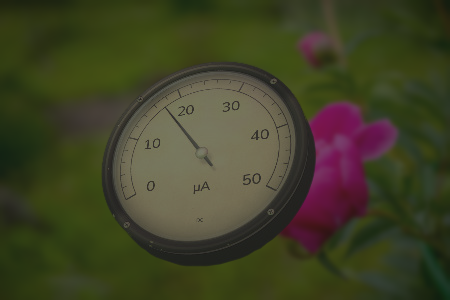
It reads 17 µA
